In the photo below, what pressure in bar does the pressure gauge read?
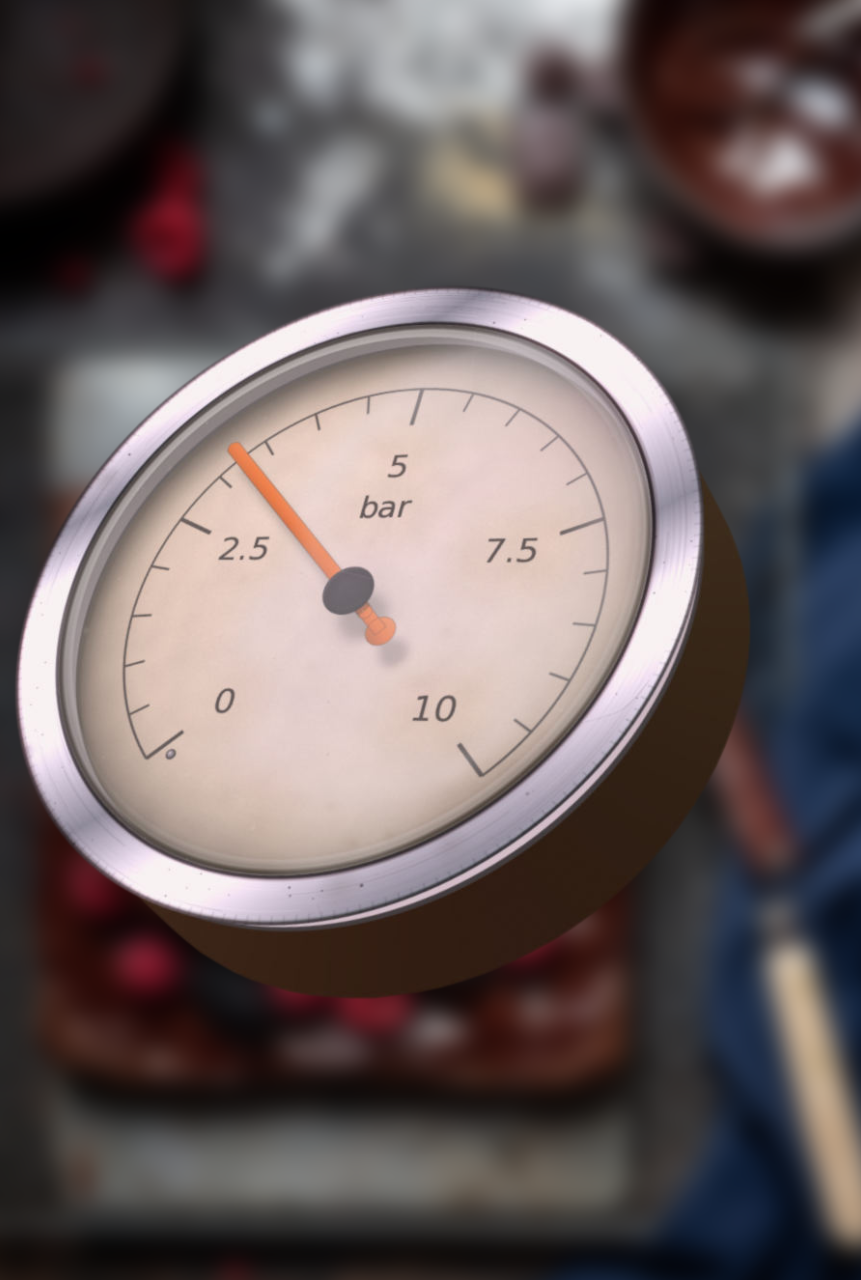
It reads 3.25 bar
